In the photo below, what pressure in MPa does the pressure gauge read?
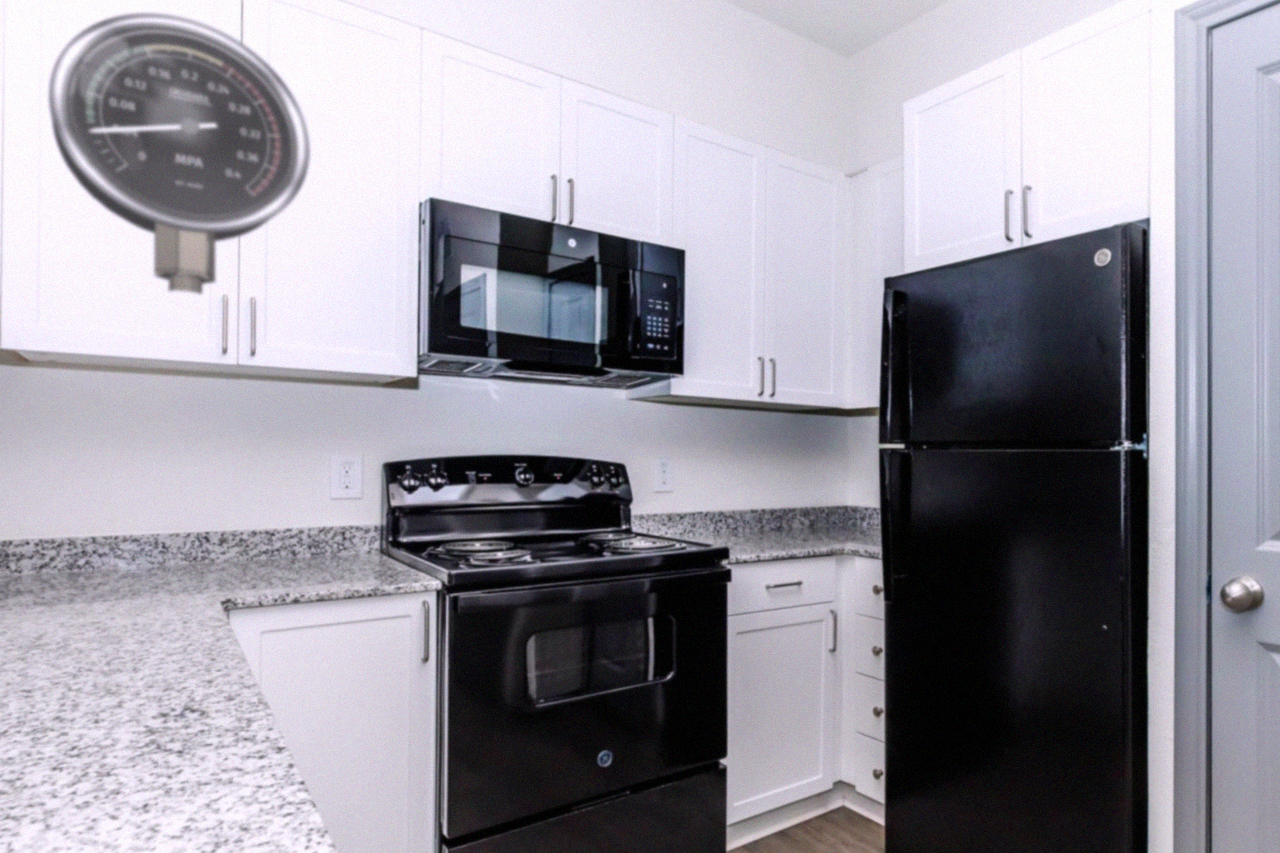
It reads 0.04 MPa
